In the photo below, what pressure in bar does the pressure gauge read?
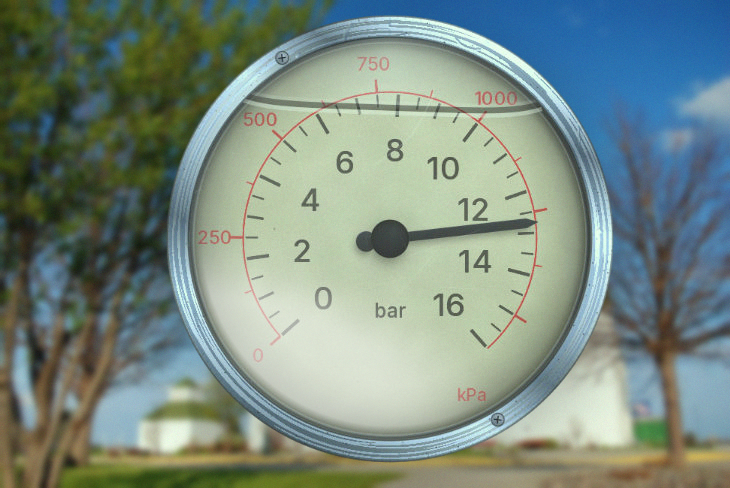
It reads 12.75 bar
